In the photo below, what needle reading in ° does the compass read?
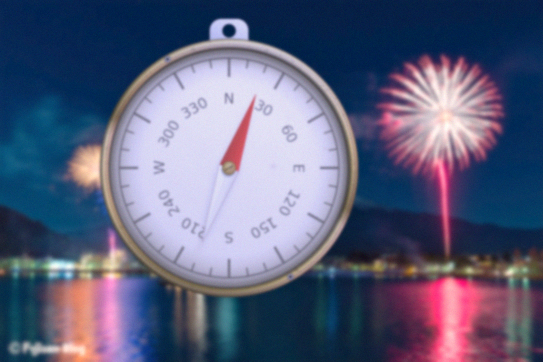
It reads 20 °
